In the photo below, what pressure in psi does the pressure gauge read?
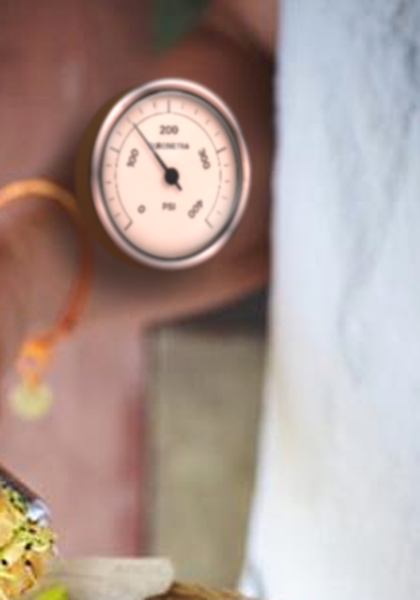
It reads 140 psi
